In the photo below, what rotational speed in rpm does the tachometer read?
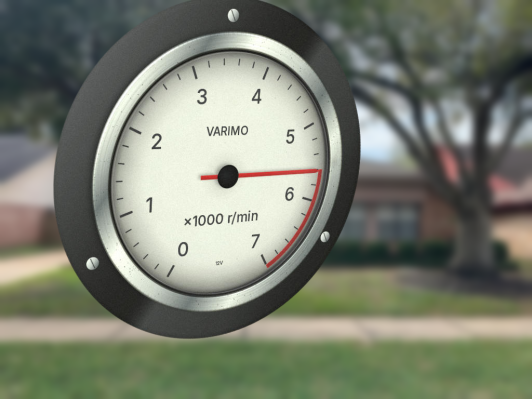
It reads 5600 rpm
